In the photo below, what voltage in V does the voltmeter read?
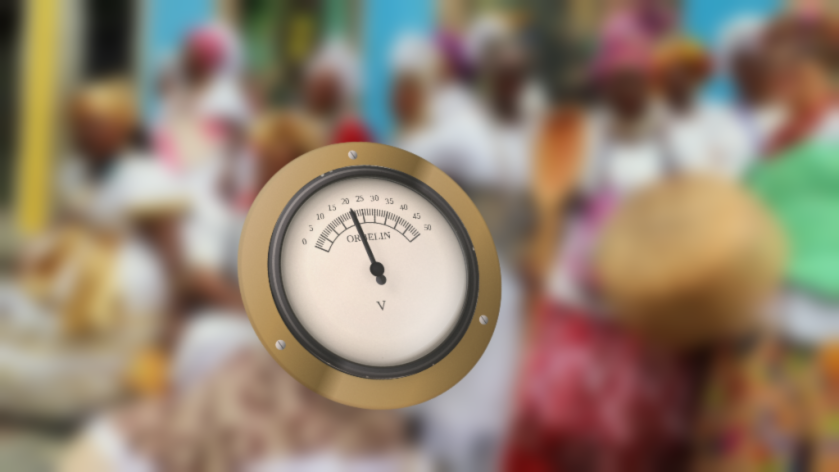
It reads 20 V
